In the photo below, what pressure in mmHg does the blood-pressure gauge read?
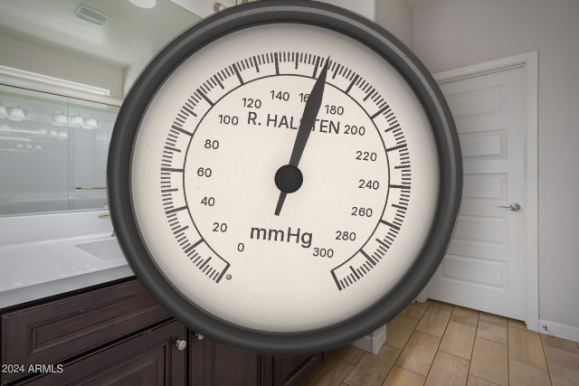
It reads 164 mmHg
